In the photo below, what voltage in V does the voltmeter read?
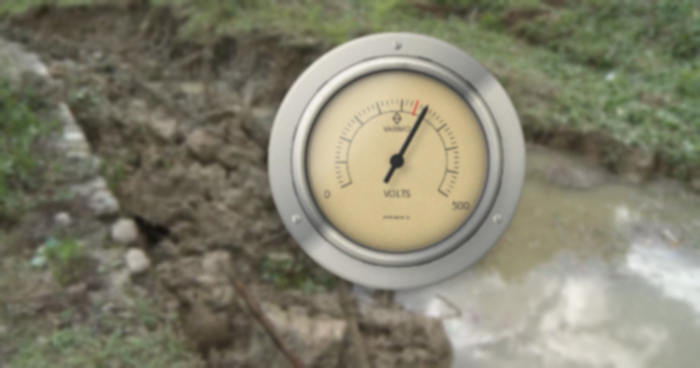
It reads 300 V
